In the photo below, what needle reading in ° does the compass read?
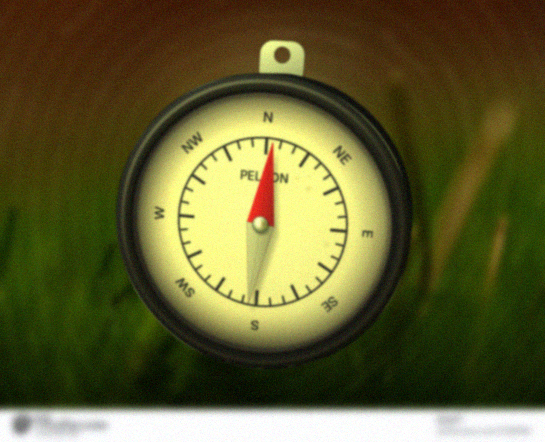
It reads 5 °
